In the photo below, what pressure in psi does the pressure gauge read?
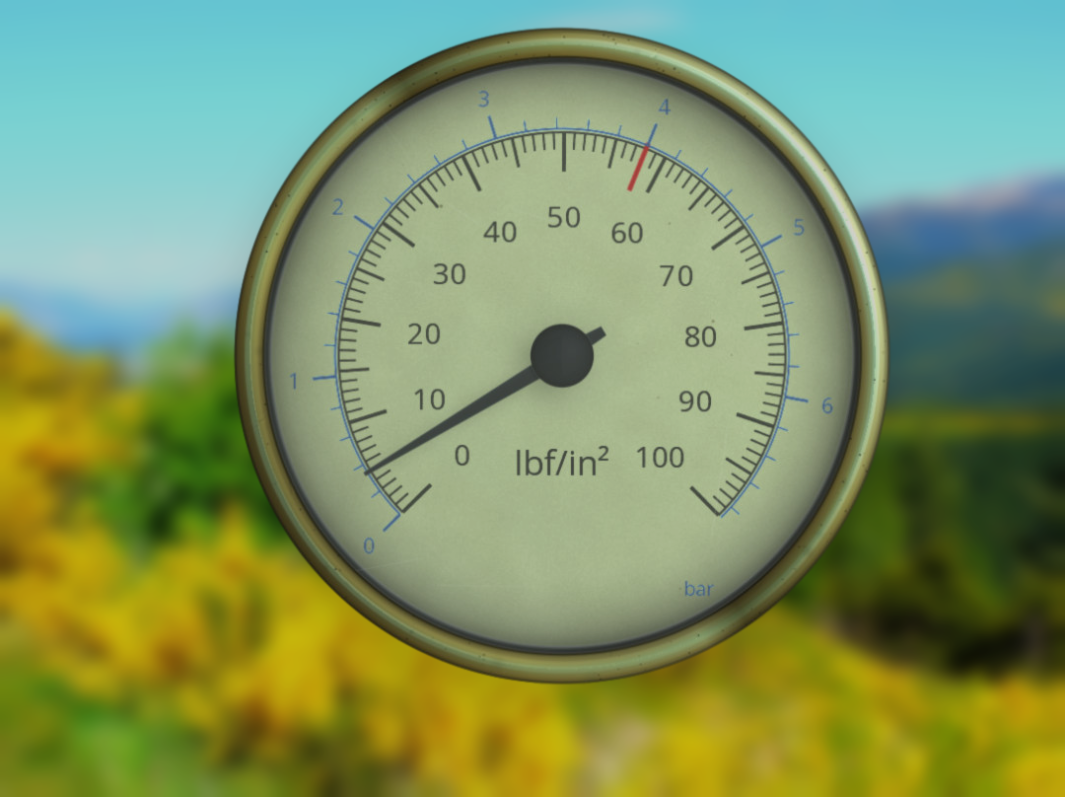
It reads 5 psi
